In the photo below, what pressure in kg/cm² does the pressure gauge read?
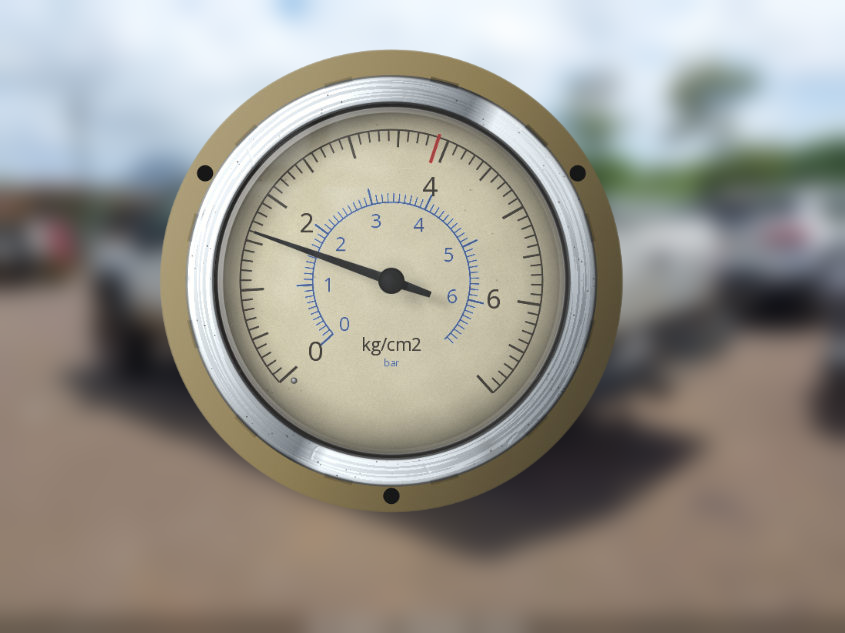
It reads 1.6 kg/cm²
